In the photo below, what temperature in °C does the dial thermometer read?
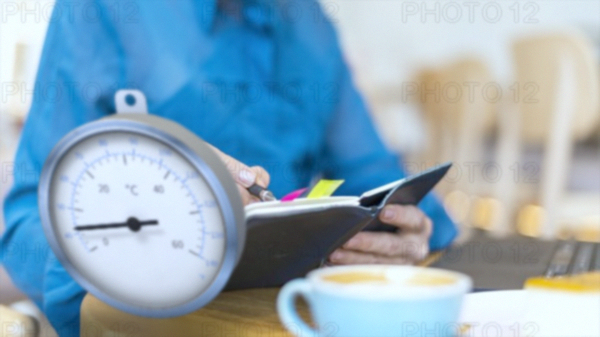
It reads 6 °C
